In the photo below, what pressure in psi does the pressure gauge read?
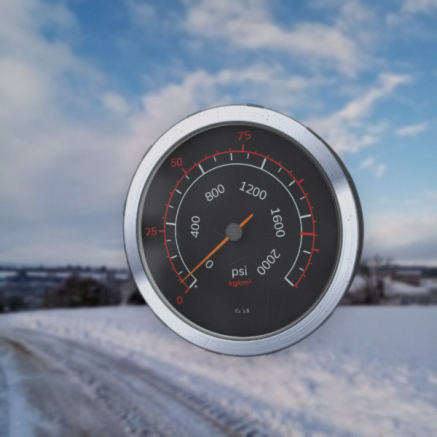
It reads 50 psi
